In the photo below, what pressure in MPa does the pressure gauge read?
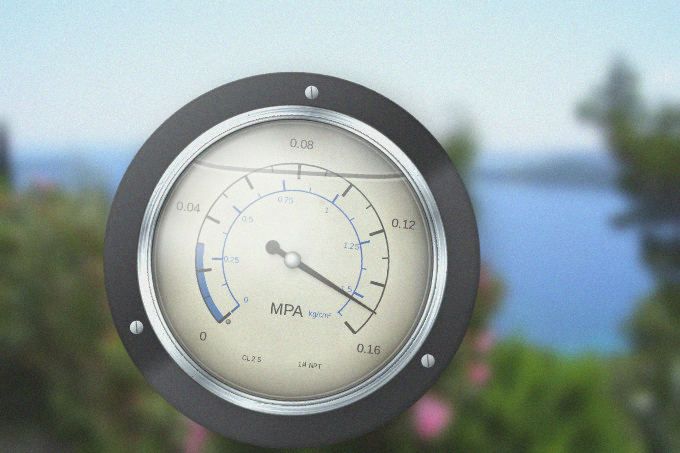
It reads 0.15 MPa
